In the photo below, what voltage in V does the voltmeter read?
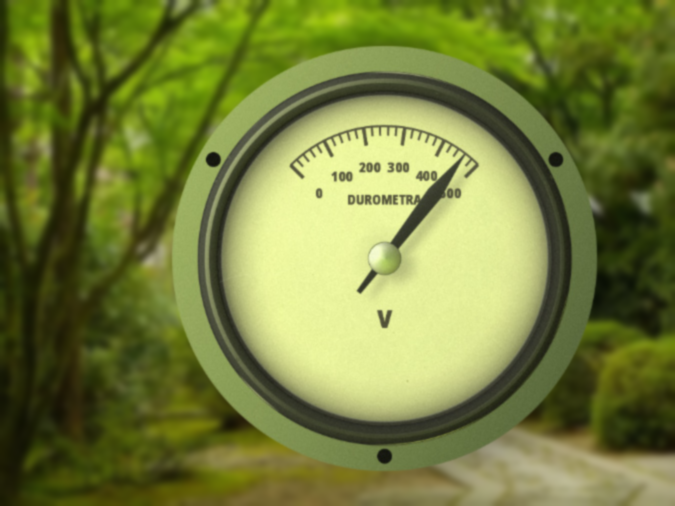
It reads 460 V
